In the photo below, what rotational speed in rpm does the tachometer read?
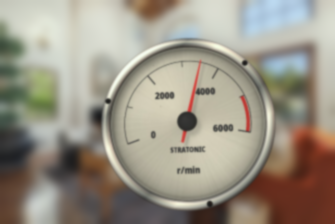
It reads 3500 rpm
